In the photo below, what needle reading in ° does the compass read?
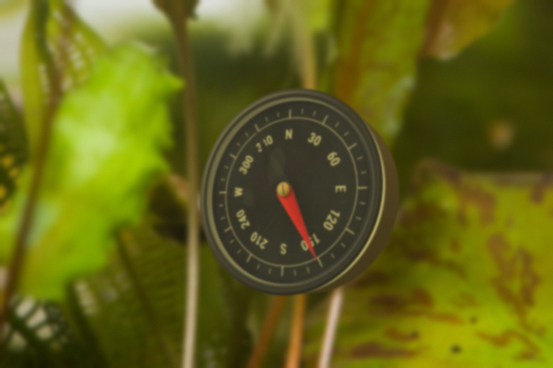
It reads 150 °
